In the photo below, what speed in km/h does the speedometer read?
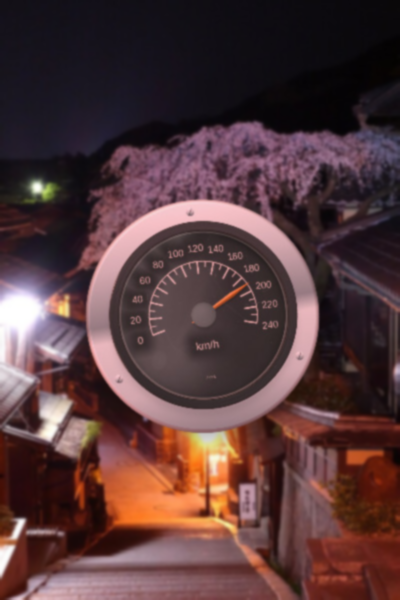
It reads 190 km/h
